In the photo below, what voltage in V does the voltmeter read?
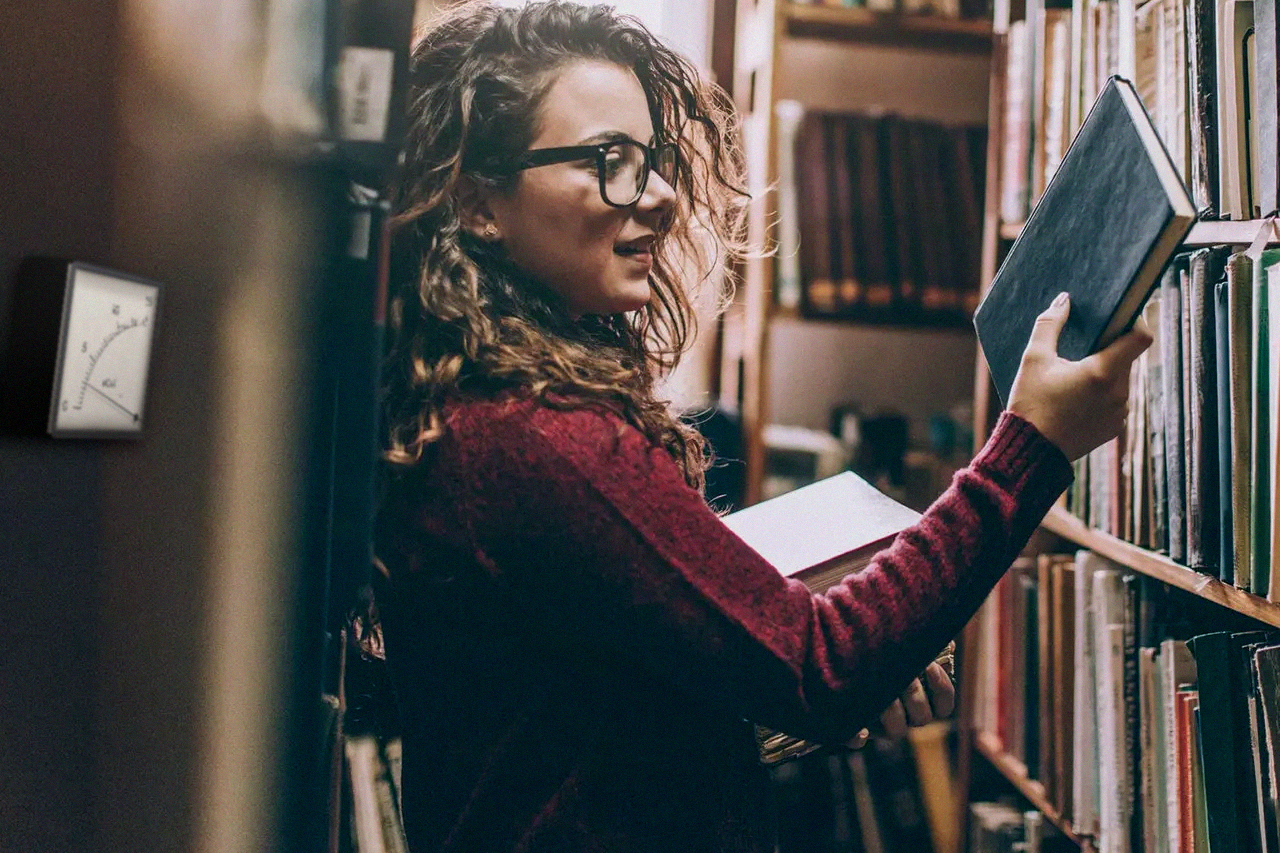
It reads 2.5 V
